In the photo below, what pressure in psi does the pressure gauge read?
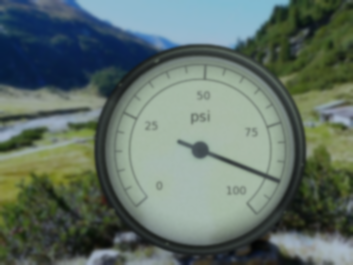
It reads 90 psi
